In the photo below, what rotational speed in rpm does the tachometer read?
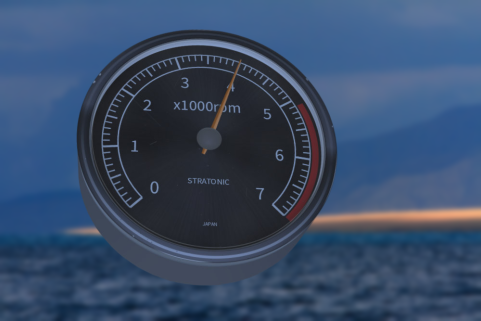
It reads 4000 rpm
